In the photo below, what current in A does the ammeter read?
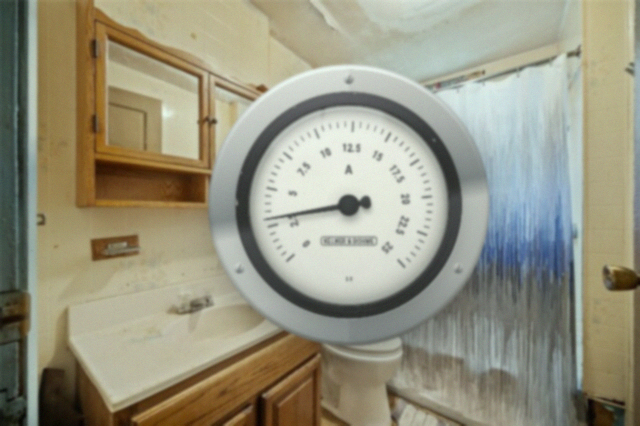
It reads 3 A
